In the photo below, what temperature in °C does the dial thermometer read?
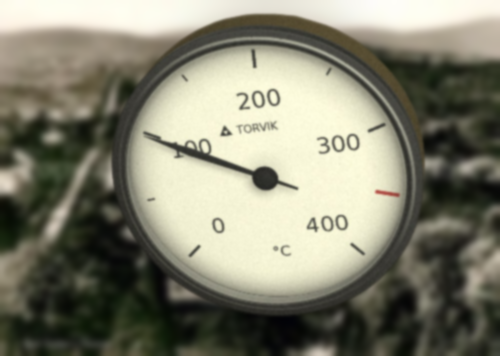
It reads 100 °C
